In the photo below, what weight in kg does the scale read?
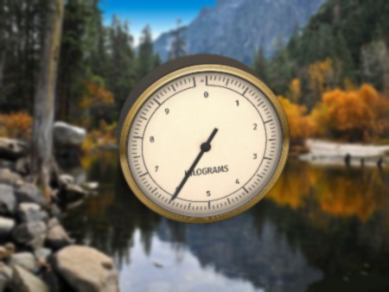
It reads 6 kg
